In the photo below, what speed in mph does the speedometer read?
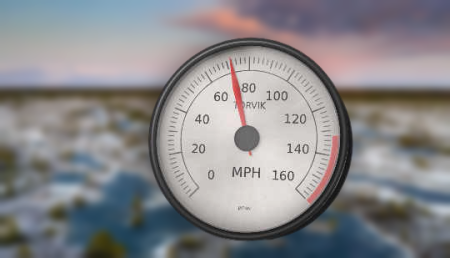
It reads 72 mph
